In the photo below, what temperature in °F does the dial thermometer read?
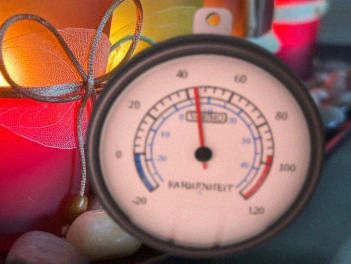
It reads 44 °F
